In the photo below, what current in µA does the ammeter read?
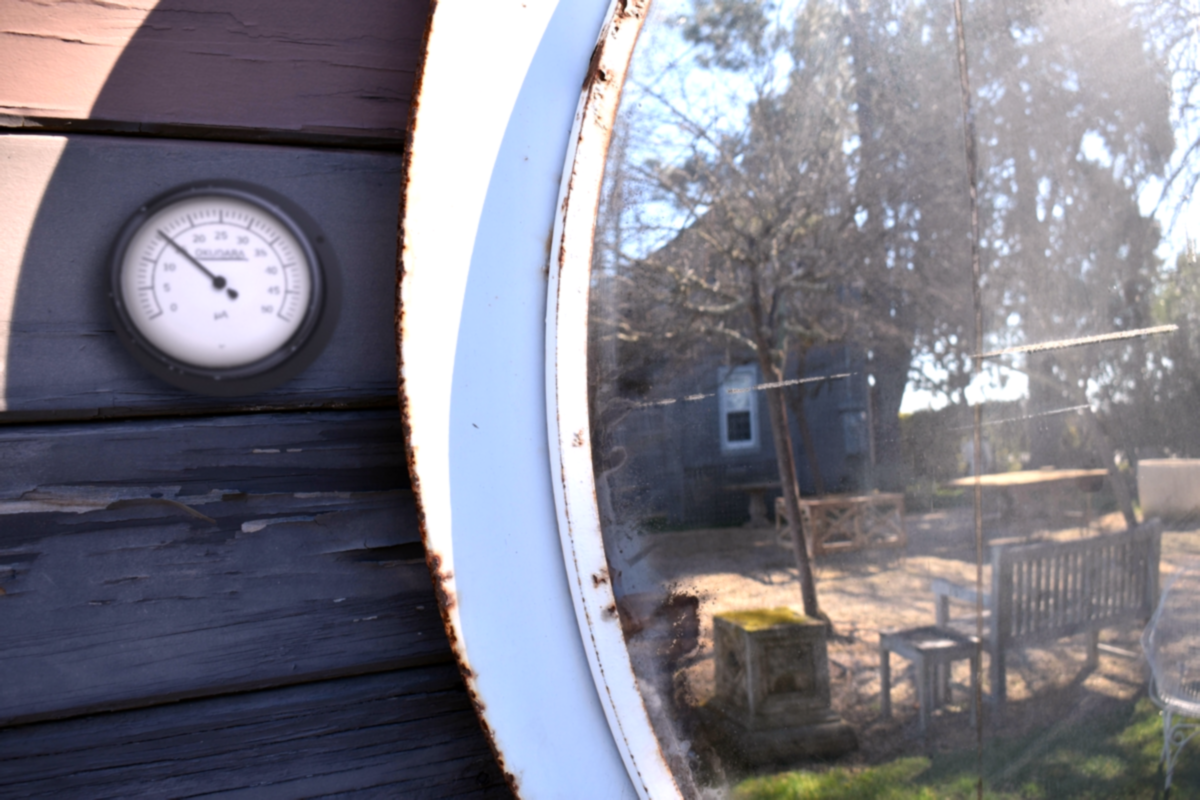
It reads 15 µA
